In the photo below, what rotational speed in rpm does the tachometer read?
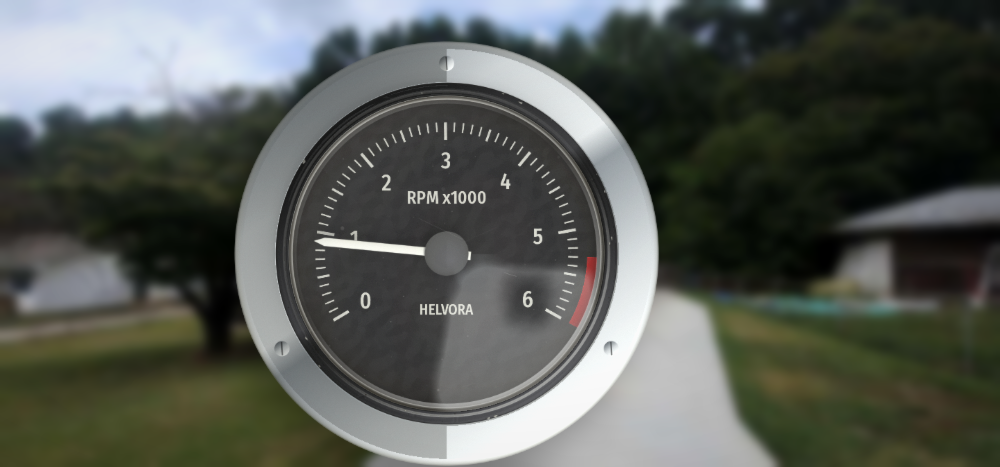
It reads 900 rpm
